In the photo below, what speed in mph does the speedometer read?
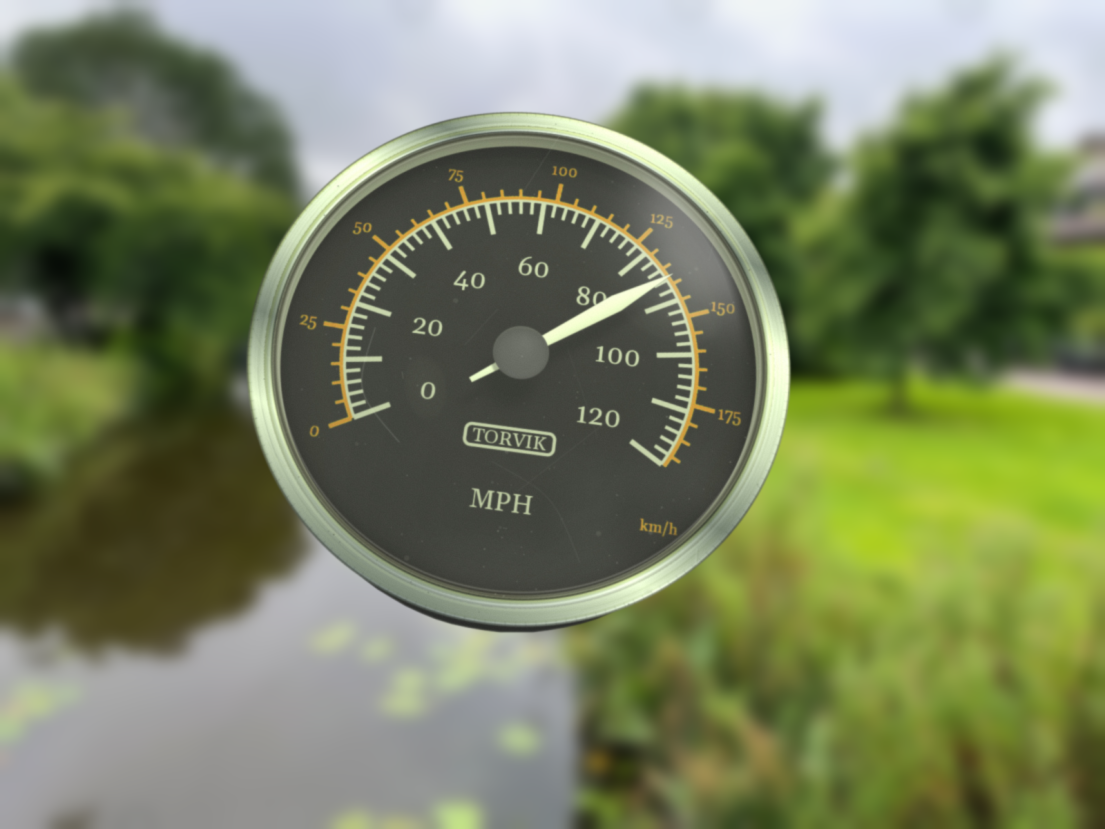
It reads 86 mph
